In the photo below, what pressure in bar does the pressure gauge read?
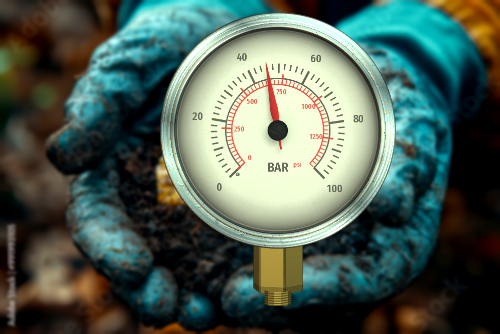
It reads 46 bar
